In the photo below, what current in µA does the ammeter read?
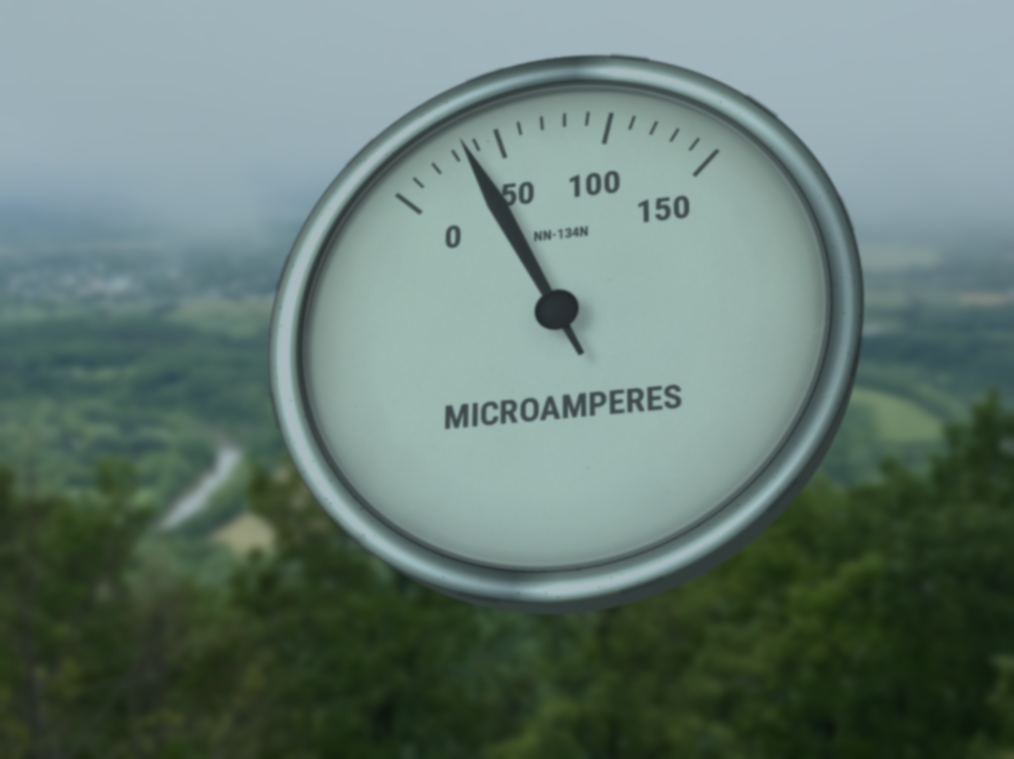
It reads 35 µA
